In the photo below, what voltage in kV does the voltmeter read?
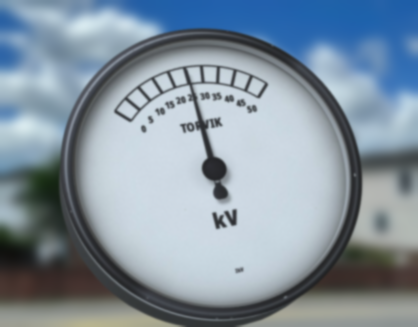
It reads 25 kV
